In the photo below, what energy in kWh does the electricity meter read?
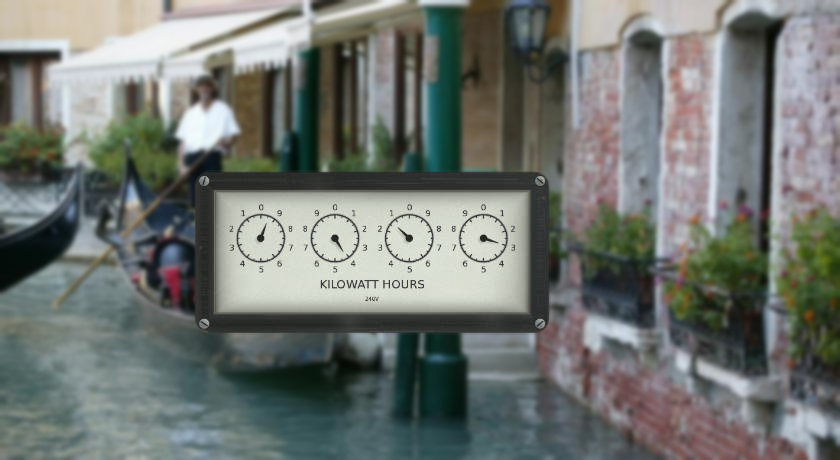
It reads 9413 kWh
